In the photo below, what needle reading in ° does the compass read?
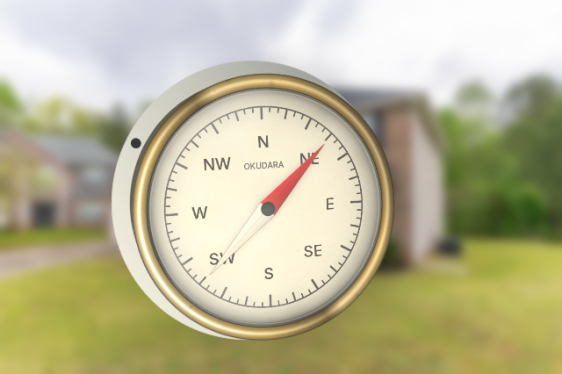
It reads 45 °
